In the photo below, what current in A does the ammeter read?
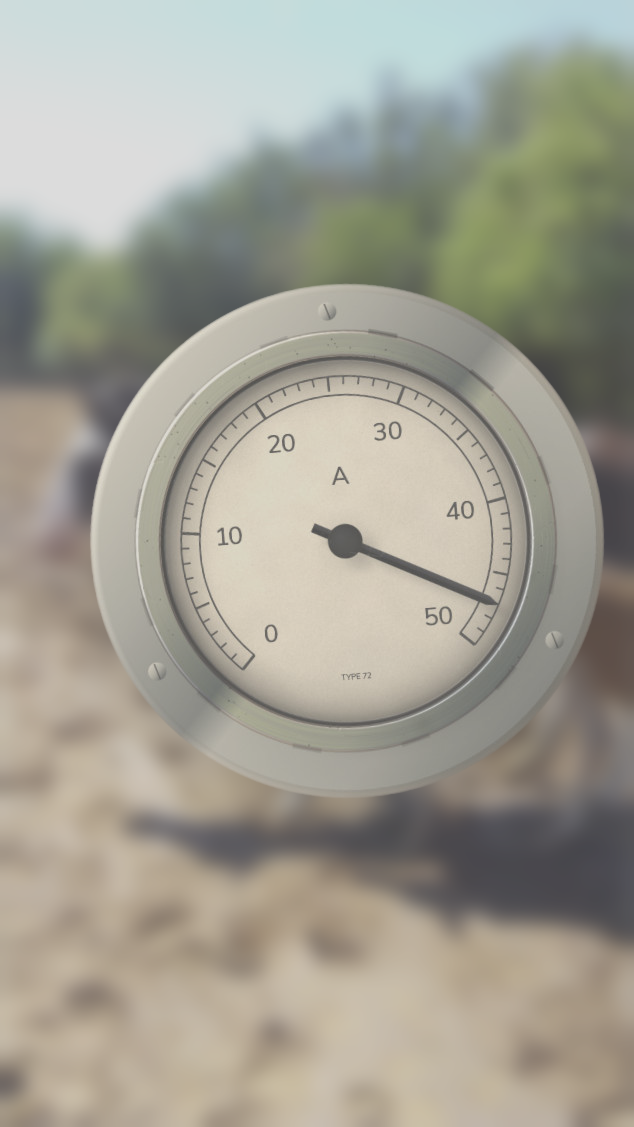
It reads 47 A
